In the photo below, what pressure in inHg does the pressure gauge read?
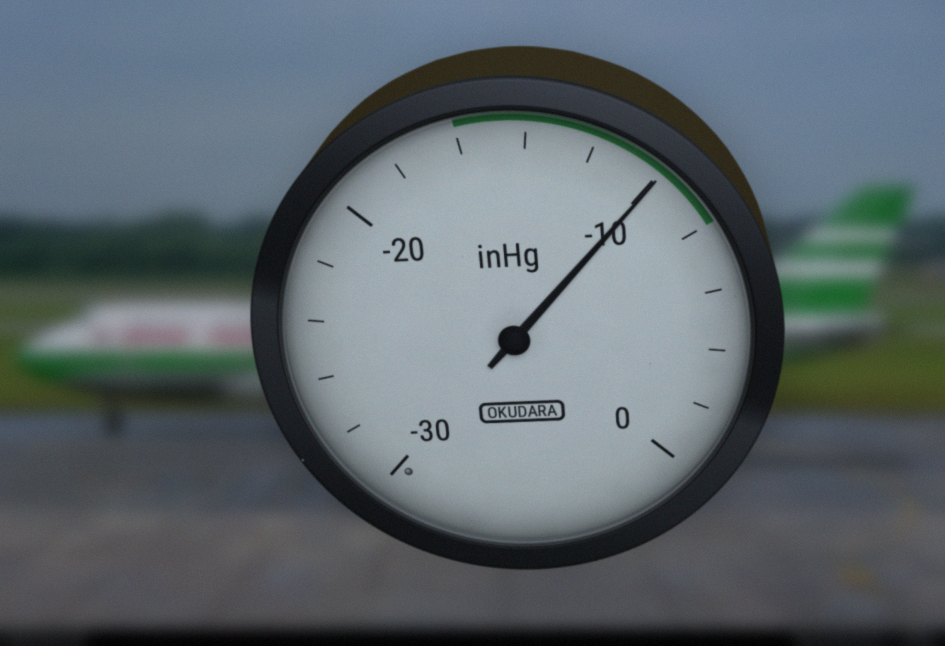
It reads -10 inHg
